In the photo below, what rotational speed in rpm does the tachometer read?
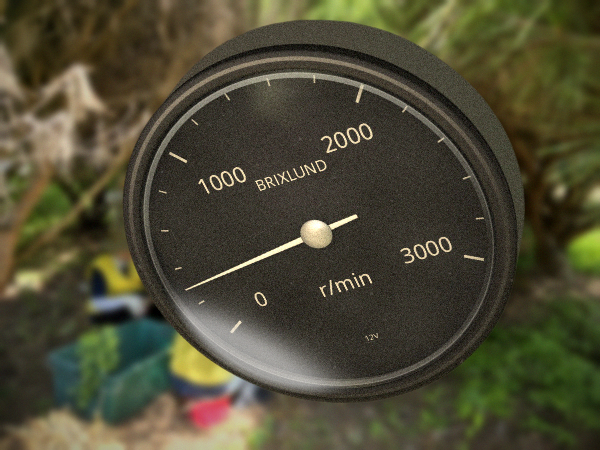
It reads 300 rpm
